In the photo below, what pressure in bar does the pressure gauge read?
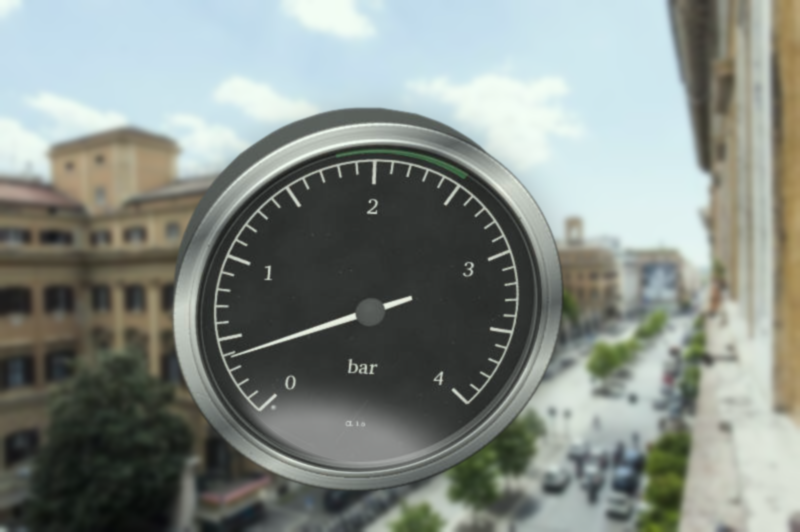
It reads 0.4 bar
